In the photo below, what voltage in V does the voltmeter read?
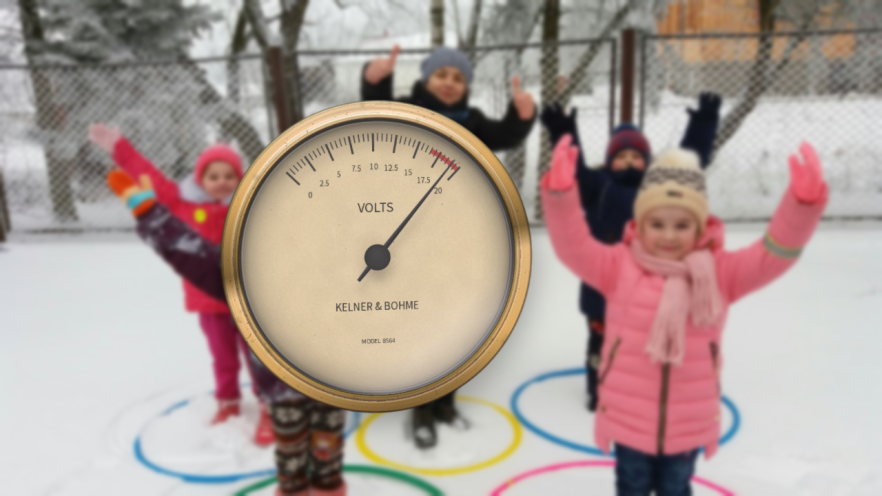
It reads 19 V
